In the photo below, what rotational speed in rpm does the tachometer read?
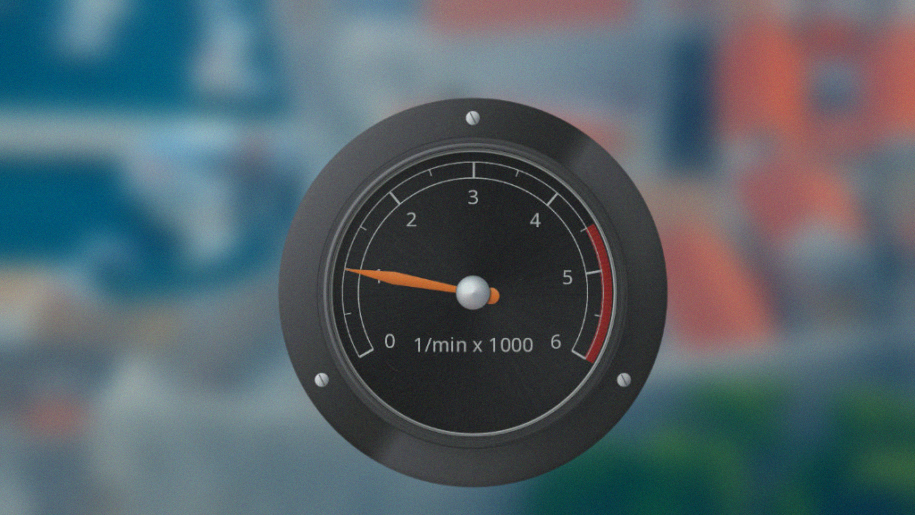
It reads 1000 rpm
